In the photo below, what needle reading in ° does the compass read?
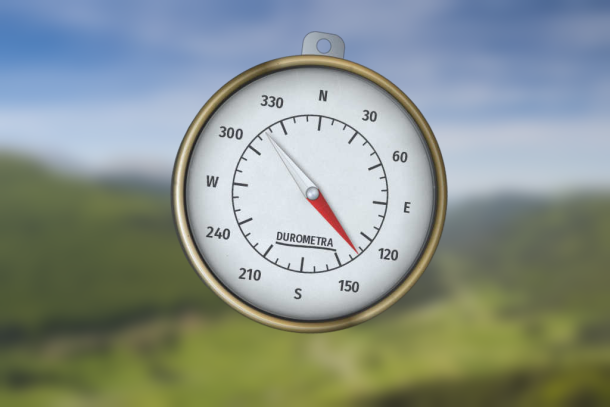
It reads 135 °
